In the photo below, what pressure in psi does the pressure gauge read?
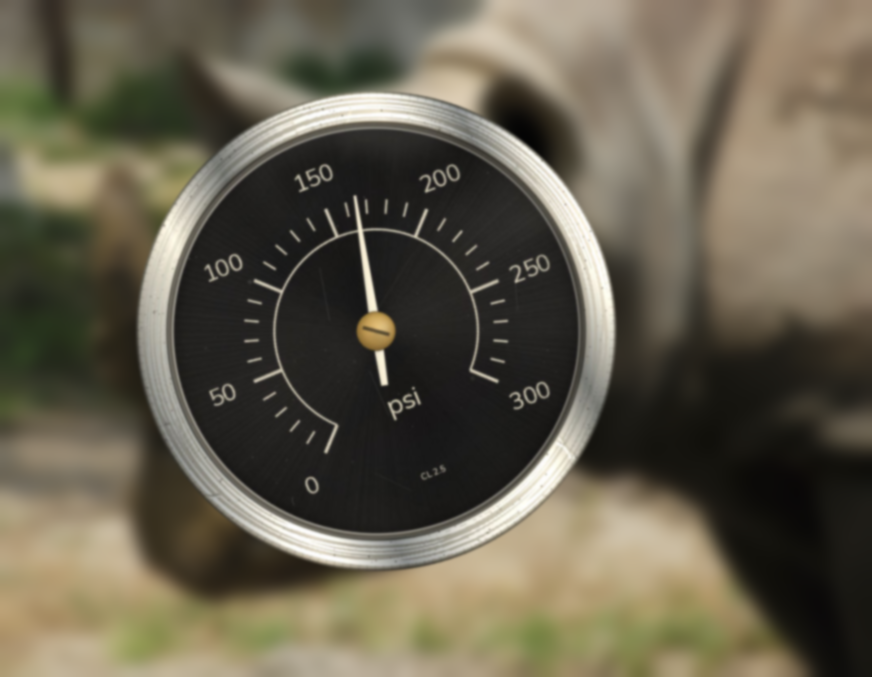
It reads 165 psi
